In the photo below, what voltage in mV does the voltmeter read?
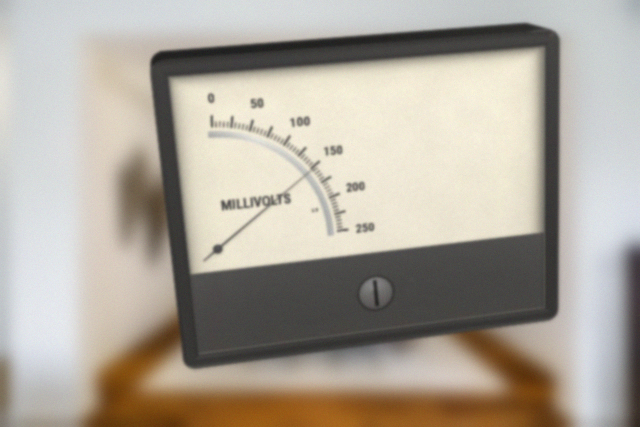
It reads 150 mV
